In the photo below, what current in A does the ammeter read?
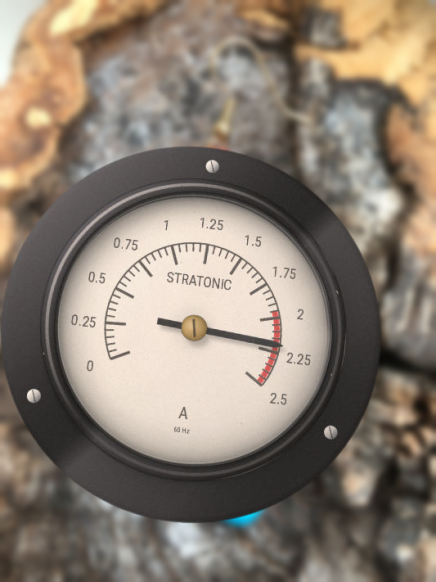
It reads 2.2 A
